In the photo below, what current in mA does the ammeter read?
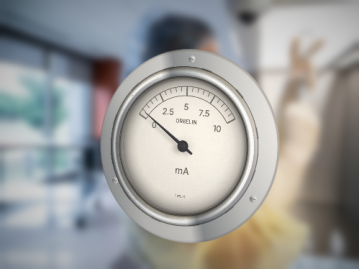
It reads 0.5 mA
